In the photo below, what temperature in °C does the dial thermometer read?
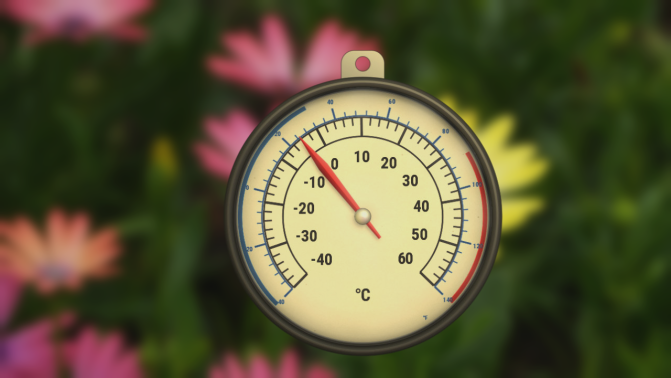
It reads -4 °C
